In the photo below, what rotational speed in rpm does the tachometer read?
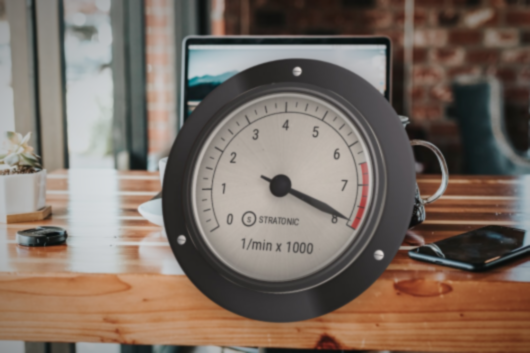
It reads 7875 rpm
